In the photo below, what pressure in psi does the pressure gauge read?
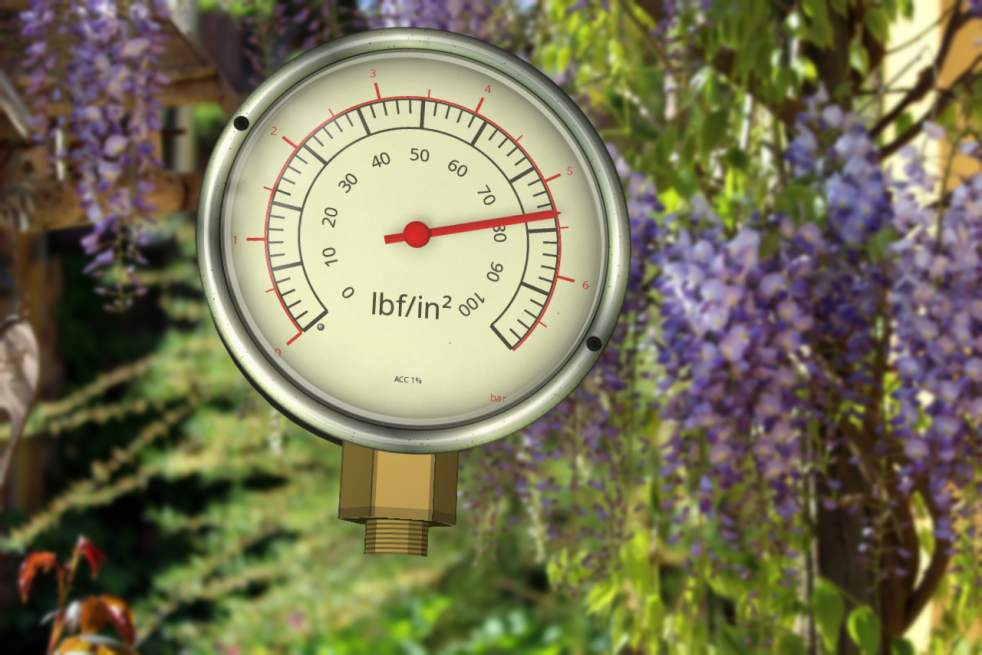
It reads 78 psi
